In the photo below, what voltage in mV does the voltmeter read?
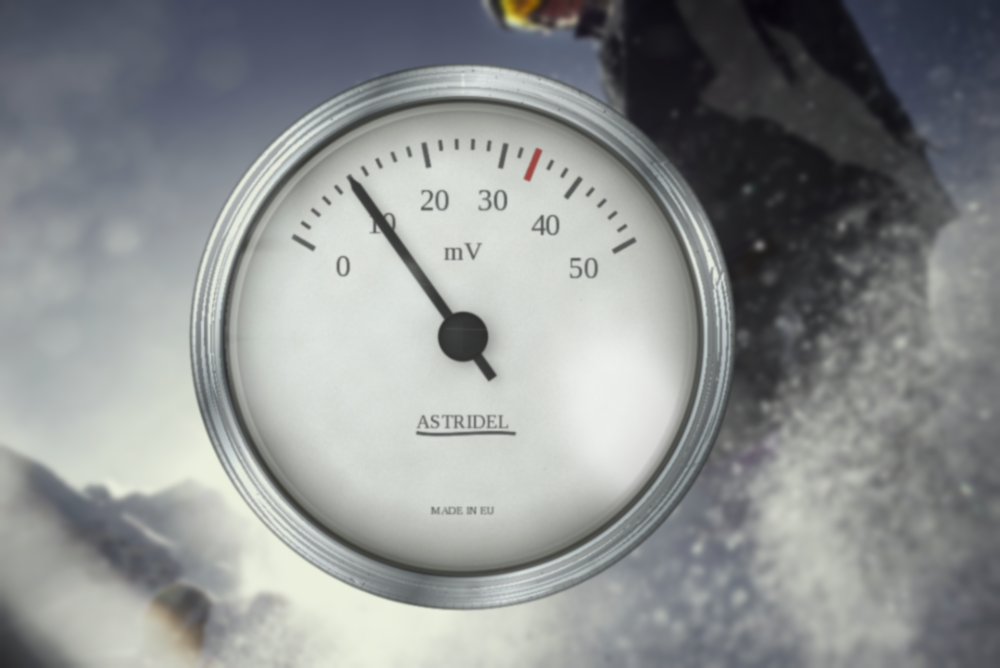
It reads 10 mV
